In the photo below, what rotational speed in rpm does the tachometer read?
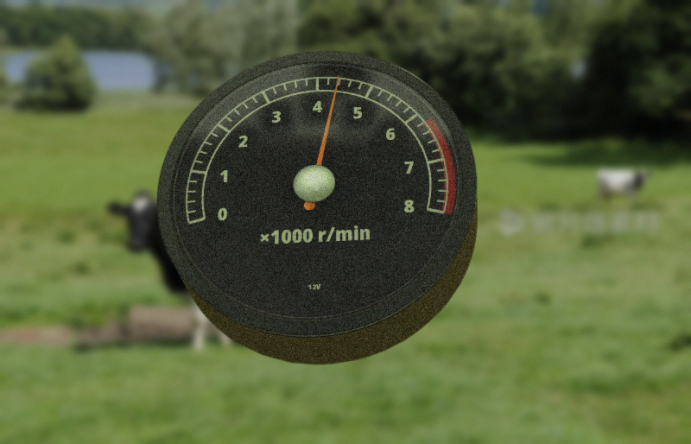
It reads 4400 rpm
